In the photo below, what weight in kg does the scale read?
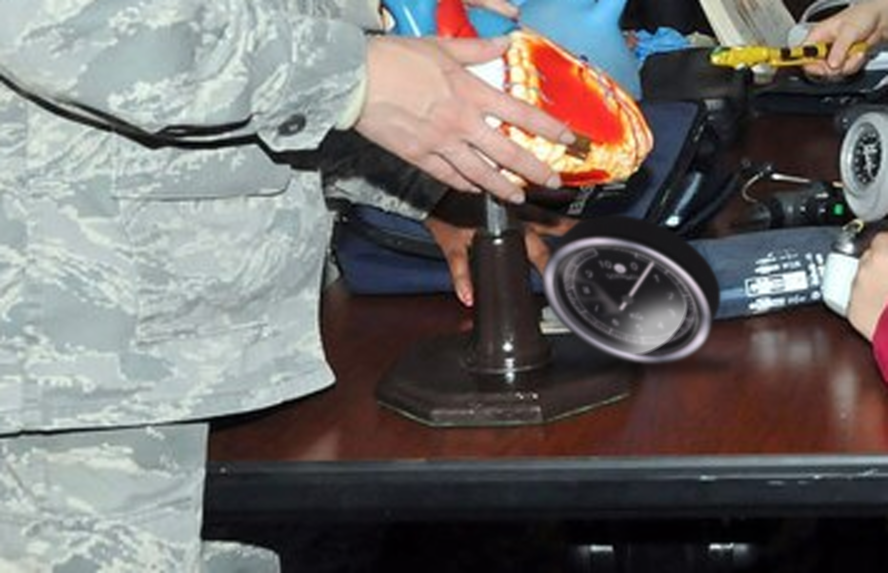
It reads 0.5 kg
